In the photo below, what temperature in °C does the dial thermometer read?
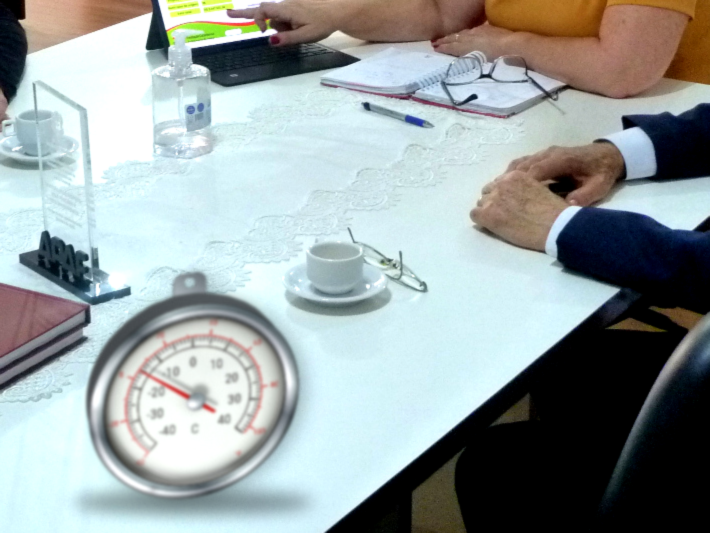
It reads -15 °C
